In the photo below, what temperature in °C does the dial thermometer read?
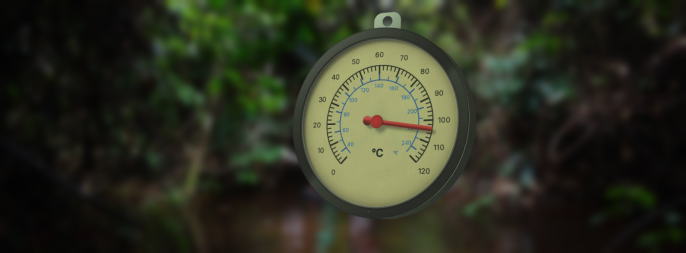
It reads 104 °C
